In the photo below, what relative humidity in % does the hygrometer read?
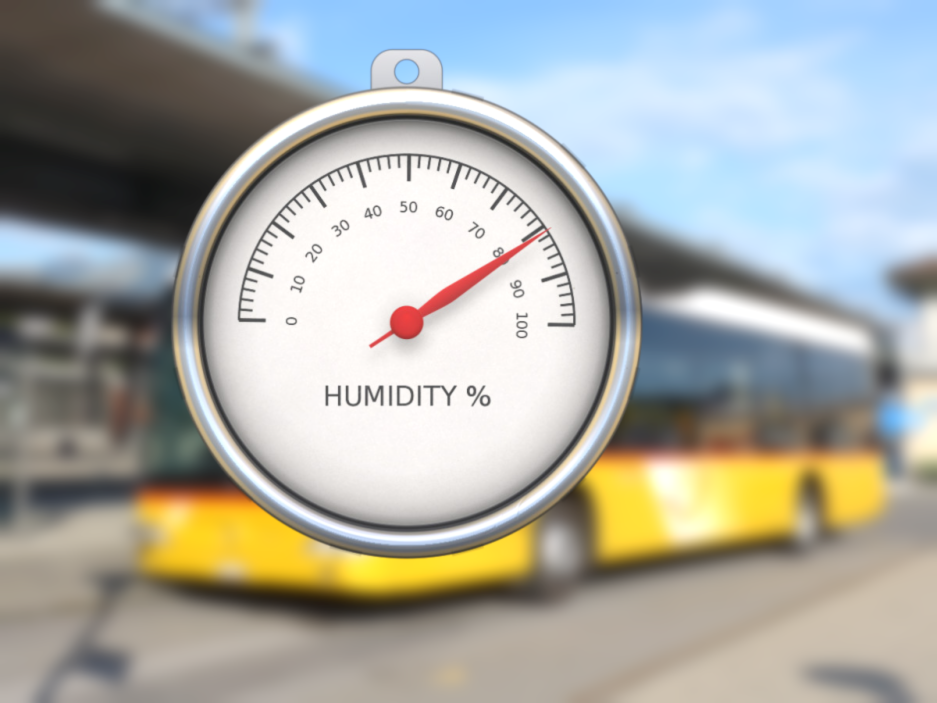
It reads 81 %
